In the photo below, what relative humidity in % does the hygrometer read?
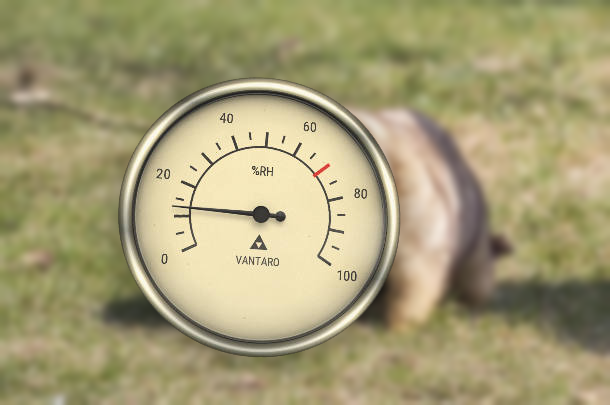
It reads 12.5 %
